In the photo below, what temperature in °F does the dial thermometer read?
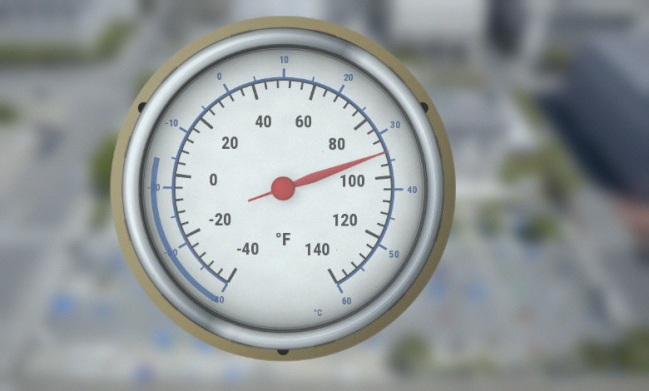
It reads 92 °F
